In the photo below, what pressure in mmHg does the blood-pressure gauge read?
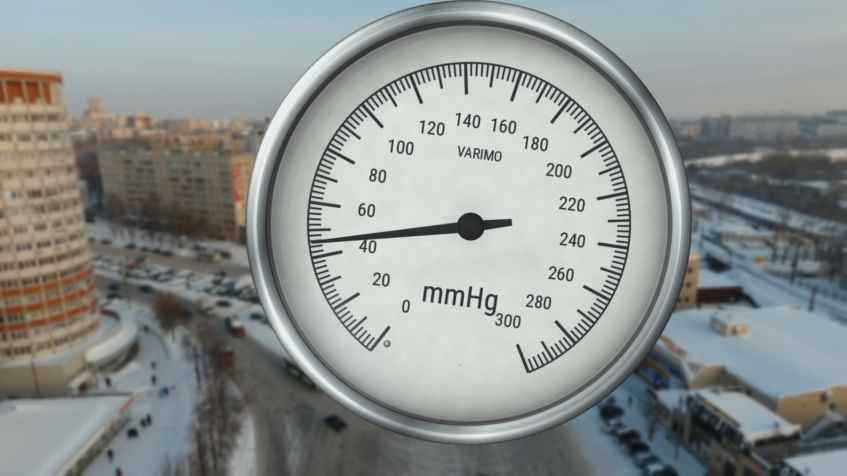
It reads 46 mmHg
